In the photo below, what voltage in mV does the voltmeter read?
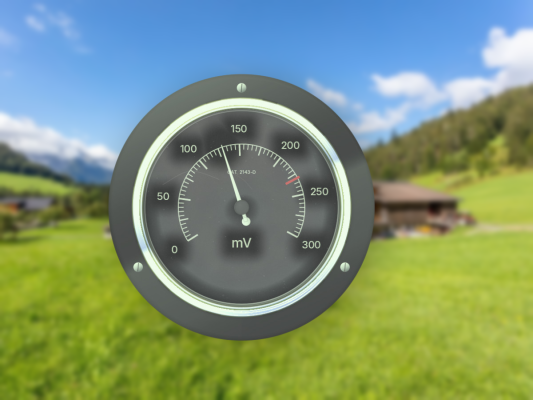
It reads 130 mV
